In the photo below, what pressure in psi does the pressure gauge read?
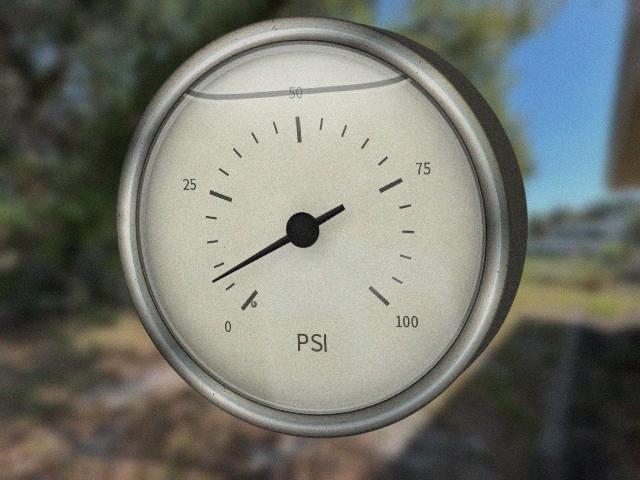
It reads 7.5 psi
